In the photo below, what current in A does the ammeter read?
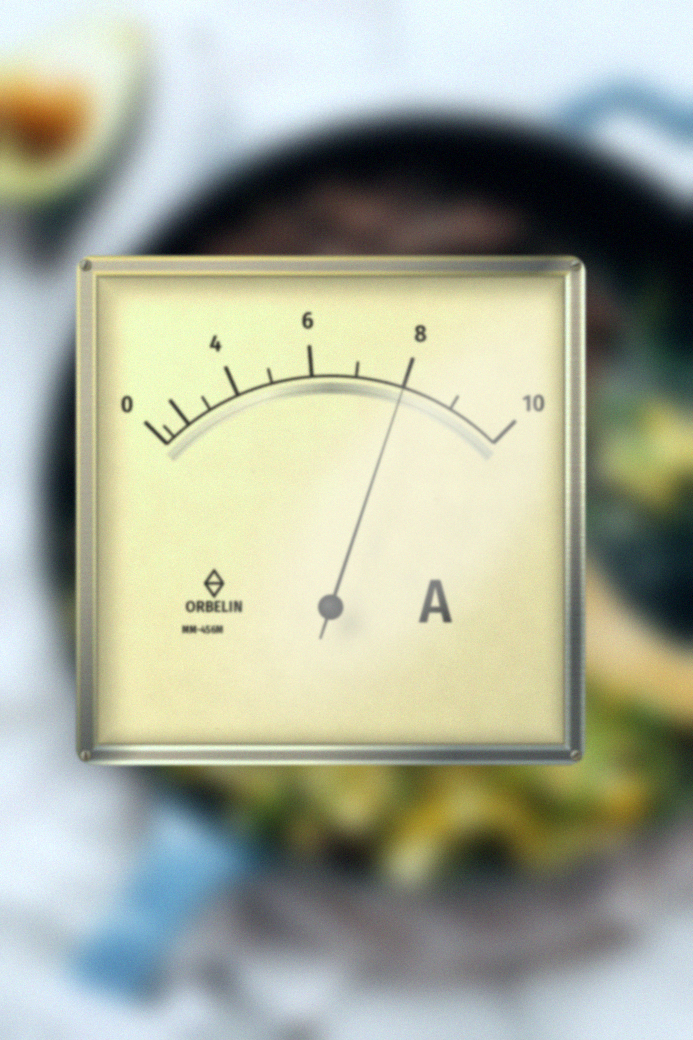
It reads 8 A
